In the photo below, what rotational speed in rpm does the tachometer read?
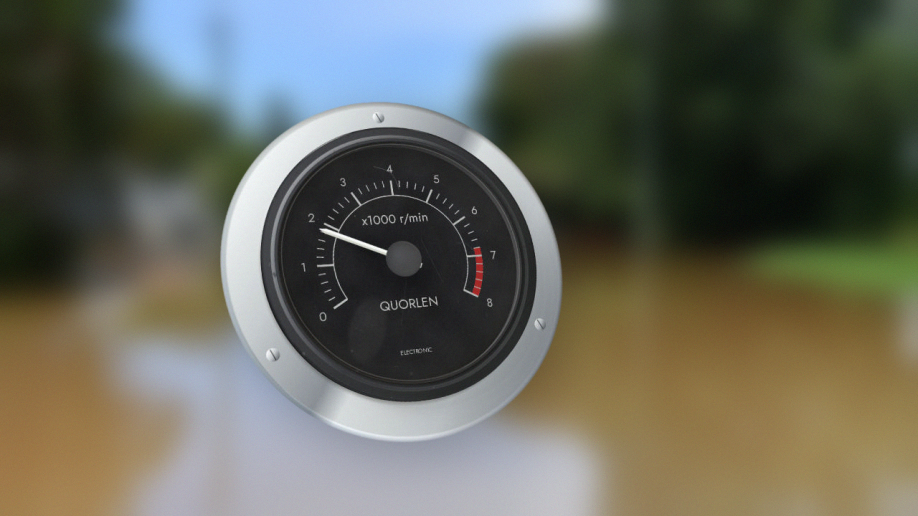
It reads 1800 rpm
